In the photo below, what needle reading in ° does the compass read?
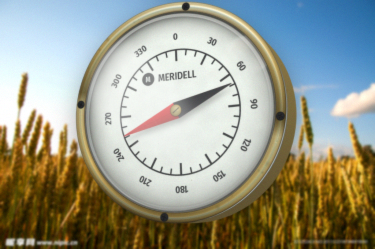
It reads 250 °
